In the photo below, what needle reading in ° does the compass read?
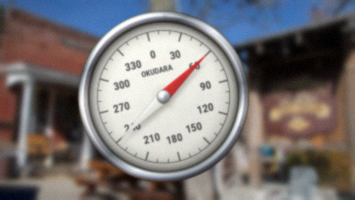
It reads 60 °
